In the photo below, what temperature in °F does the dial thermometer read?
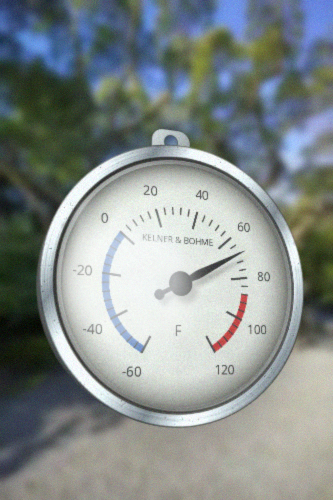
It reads 68 °F
